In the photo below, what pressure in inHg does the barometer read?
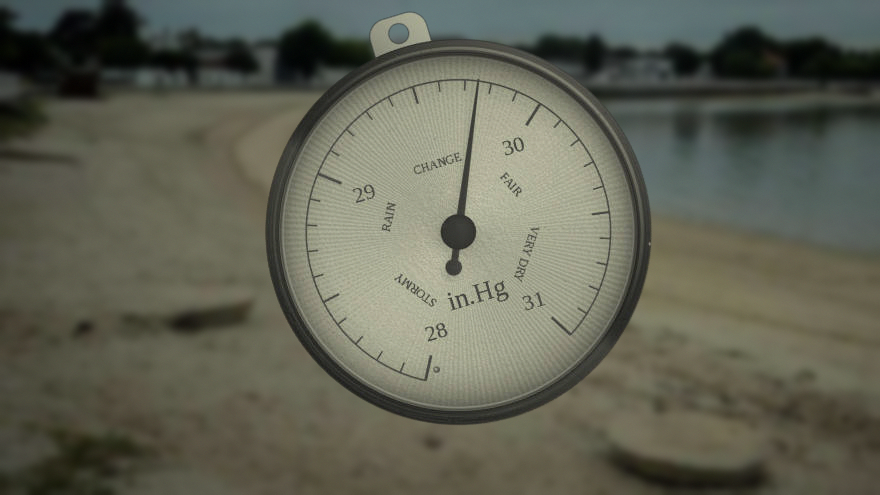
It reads 29.75 inHg
